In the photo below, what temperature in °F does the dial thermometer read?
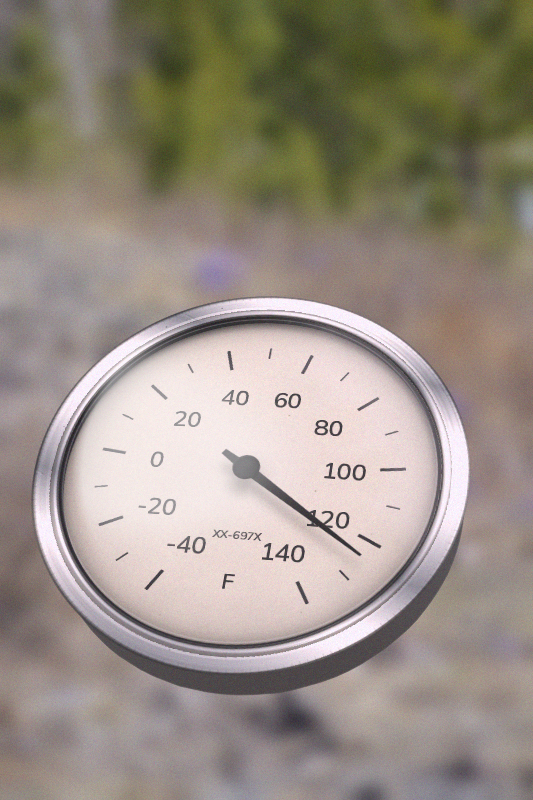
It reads 125 °F
